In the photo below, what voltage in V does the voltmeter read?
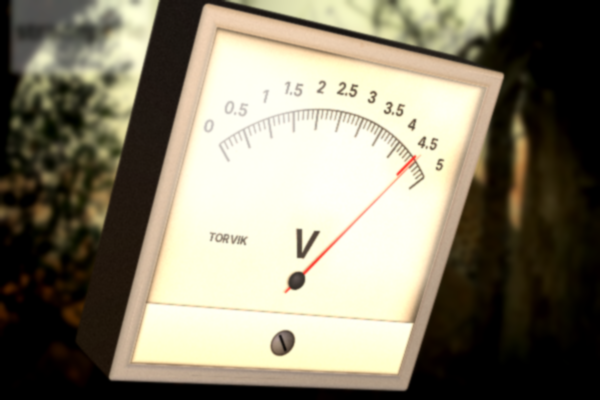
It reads 4.5 V
